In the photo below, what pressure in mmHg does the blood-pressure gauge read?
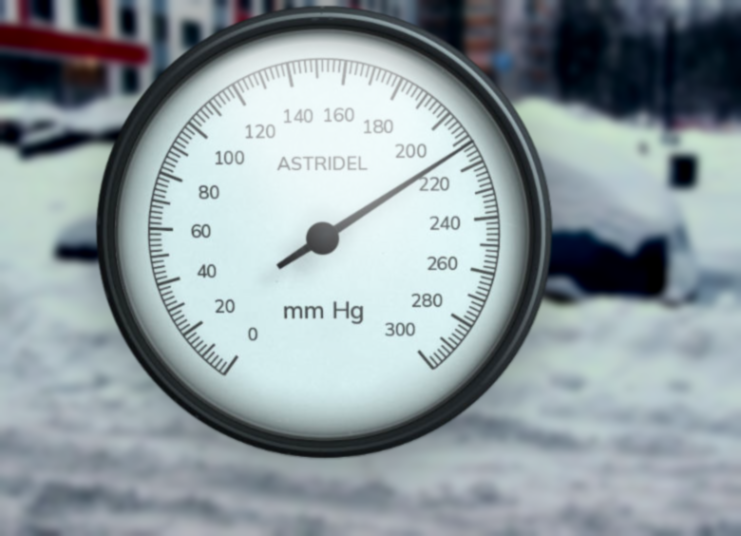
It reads 212 mmHg
